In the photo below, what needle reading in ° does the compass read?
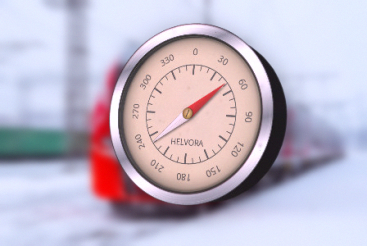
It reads 50 °
